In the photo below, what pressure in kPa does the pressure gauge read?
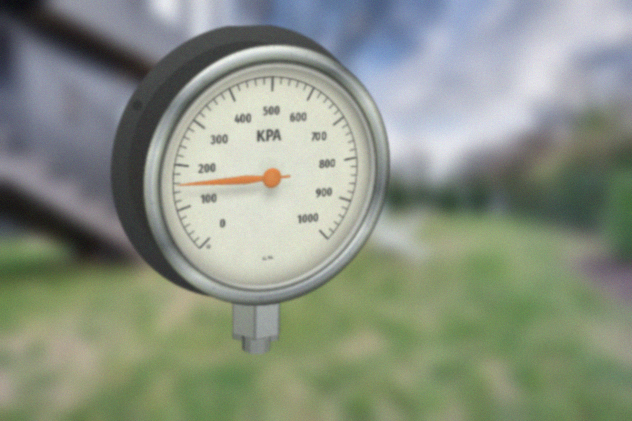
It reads 160 kPa
